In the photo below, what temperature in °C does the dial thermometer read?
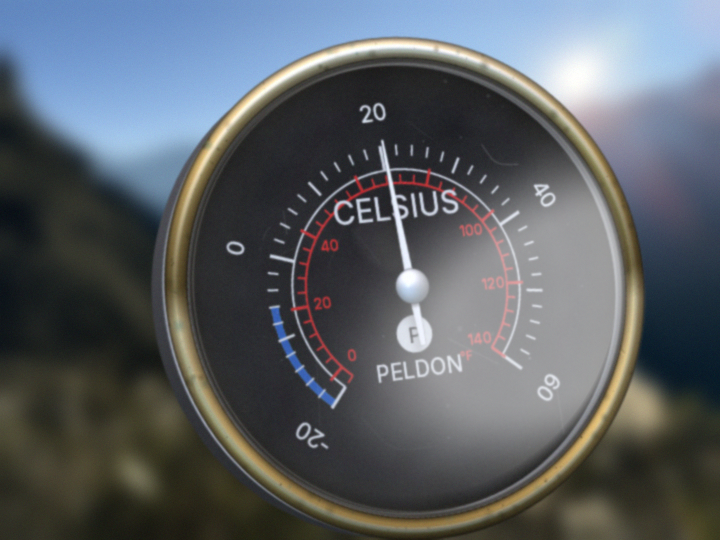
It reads 20 °C
